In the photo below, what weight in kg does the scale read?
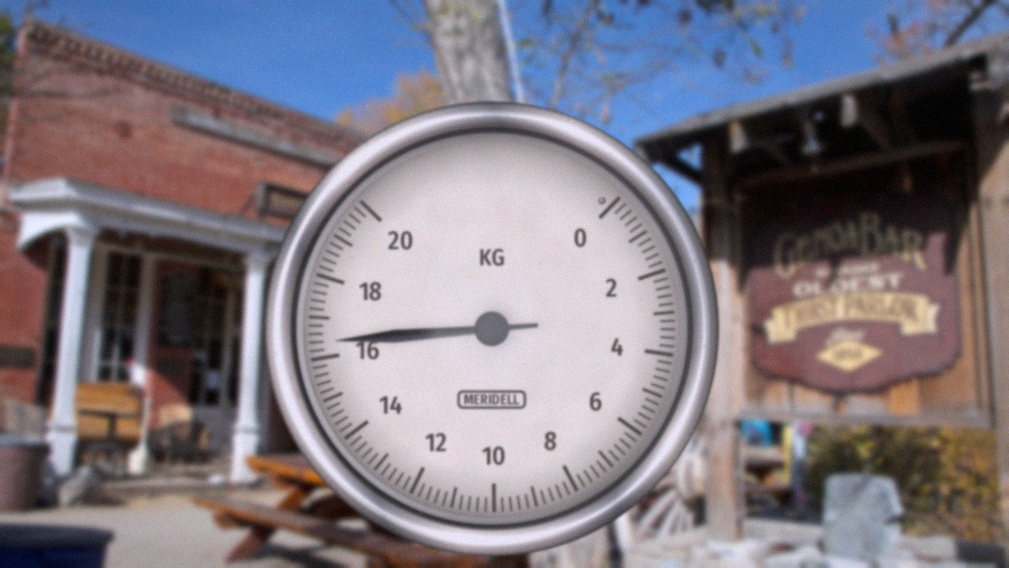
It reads 16.4 kg
